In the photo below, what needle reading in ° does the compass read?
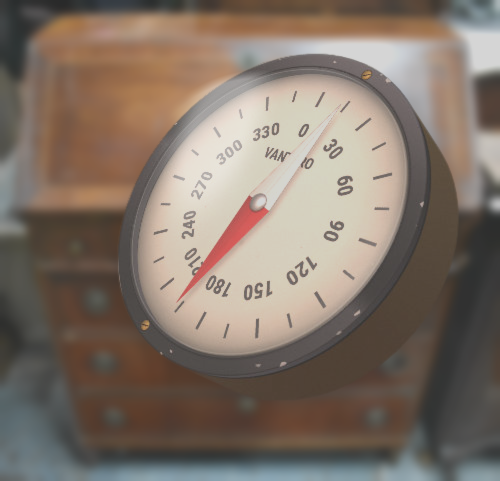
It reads 195 °
